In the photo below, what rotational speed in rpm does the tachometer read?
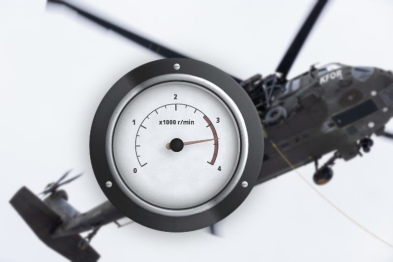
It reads 3375 rpm
